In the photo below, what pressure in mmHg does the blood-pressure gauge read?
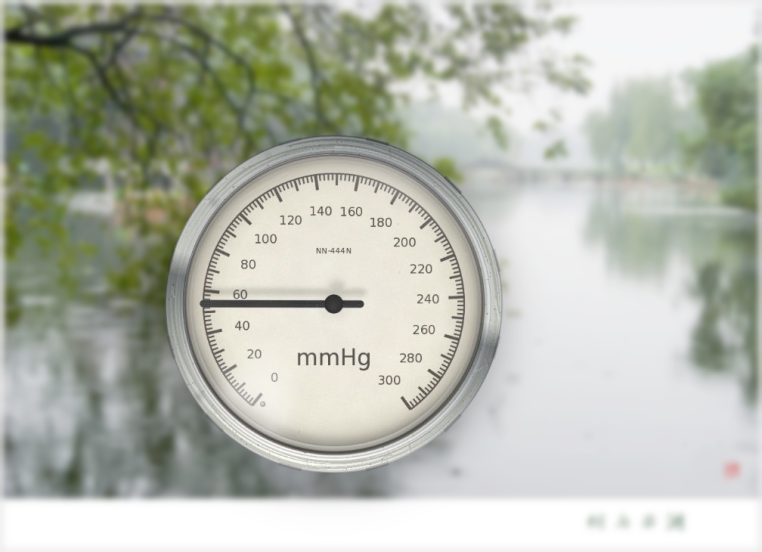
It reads 54 mmHg
